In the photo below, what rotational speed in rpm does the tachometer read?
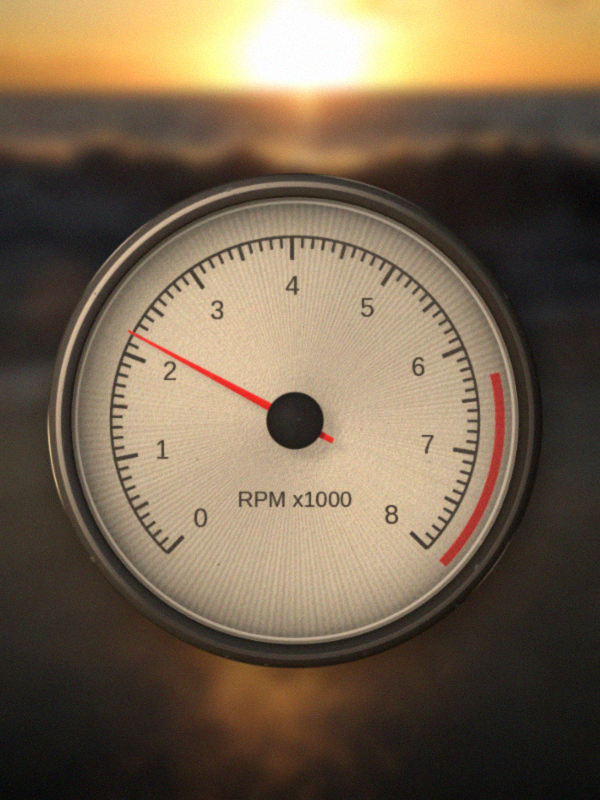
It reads 2200 rpm
